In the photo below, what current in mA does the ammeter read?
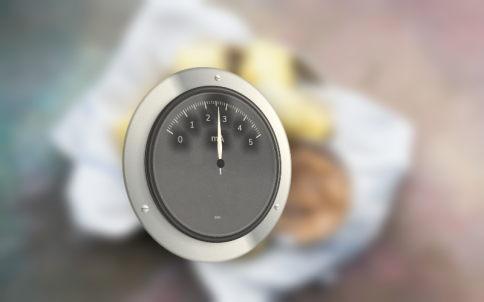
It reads 2.5 mA
